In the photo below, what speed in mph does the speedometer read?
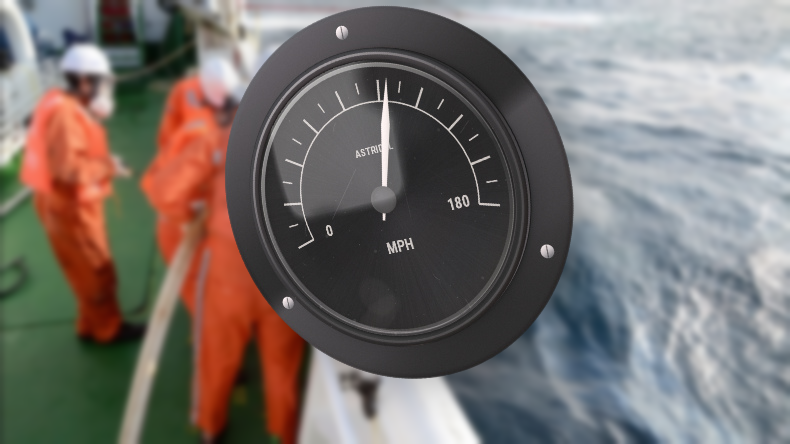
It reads 105 mph
